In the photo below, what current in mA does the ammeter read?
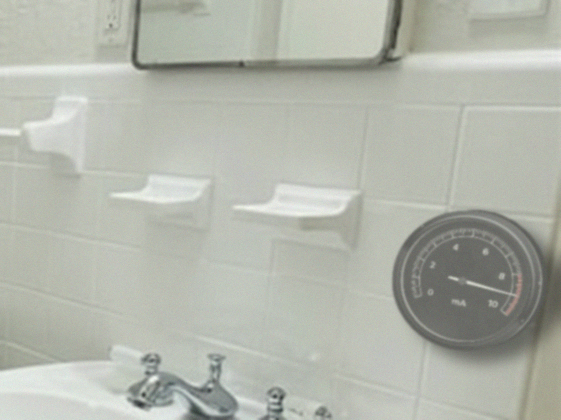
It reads 9 mA
